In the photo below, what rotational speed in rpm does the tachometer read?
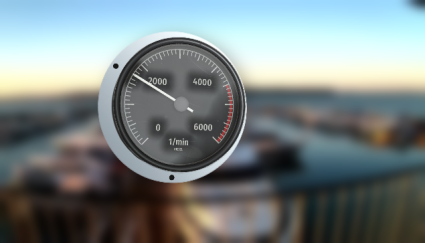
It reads 1700 rpm
